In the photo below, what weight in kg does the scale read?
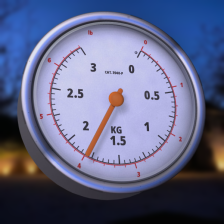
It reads 1.8 kg
